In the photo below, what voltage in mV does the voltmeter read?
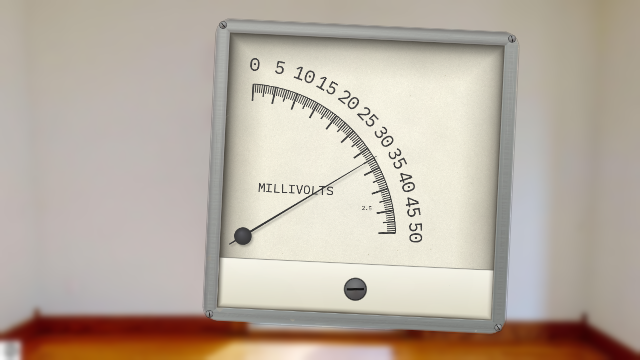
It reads 32.5 mV
